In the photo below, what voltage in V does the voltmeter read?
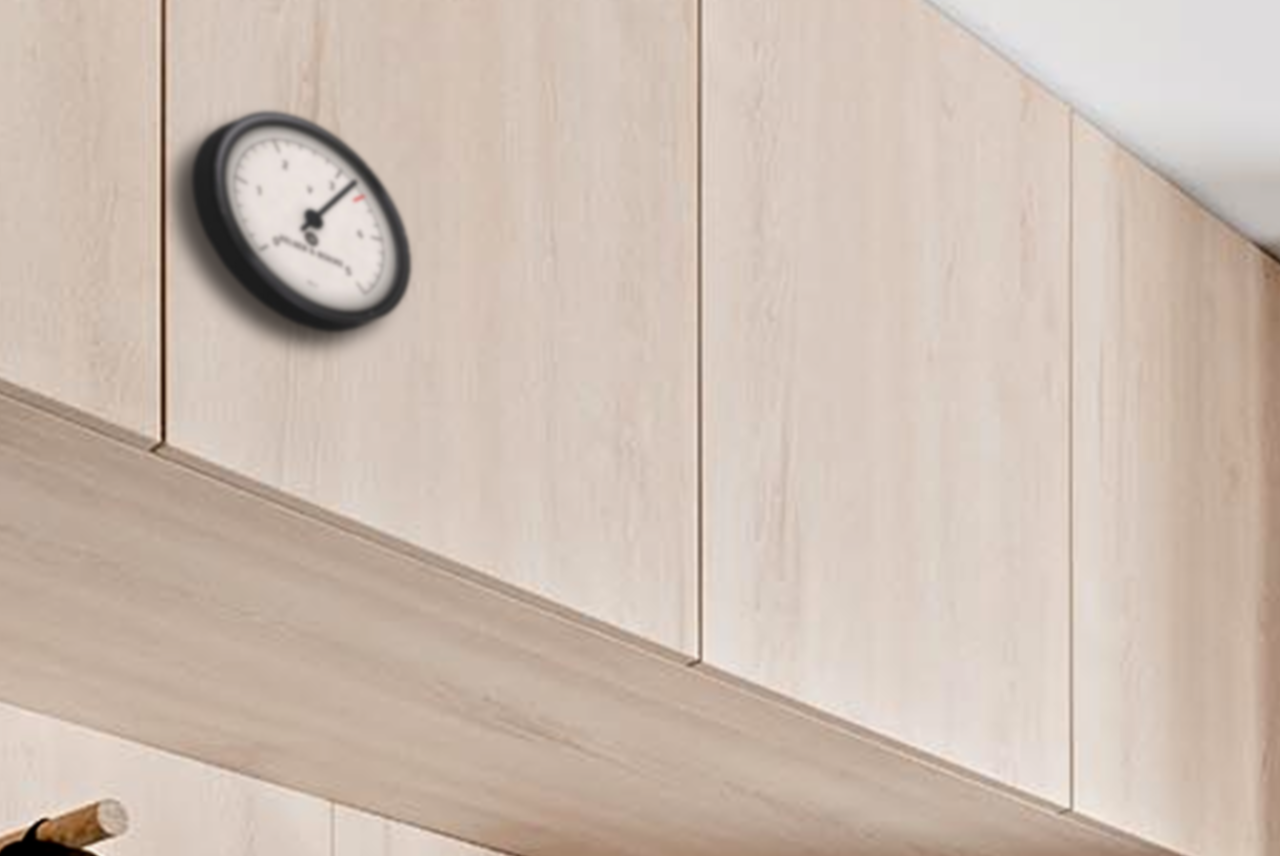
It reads 3.2 V
